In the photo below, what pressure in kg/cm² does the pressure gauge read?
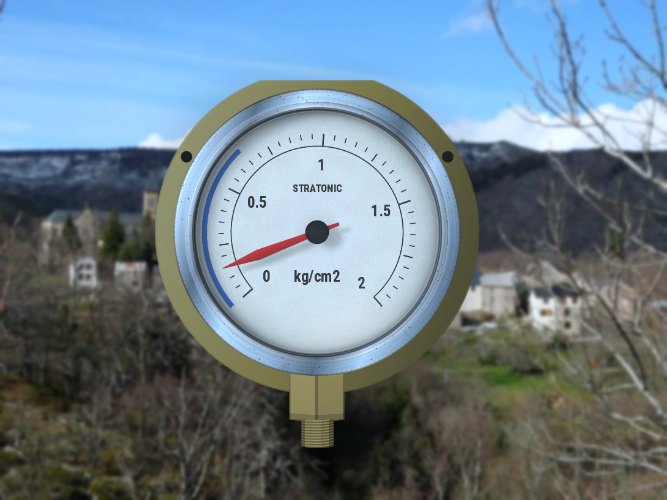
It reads 0.15 kg/cm²
